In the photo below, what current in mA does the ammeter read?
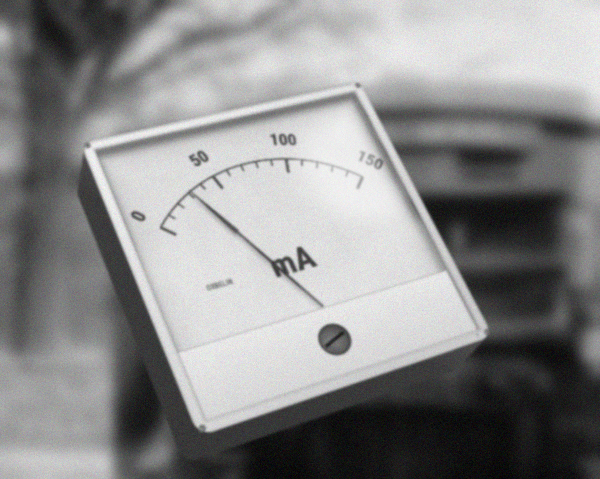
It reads 30 mA
